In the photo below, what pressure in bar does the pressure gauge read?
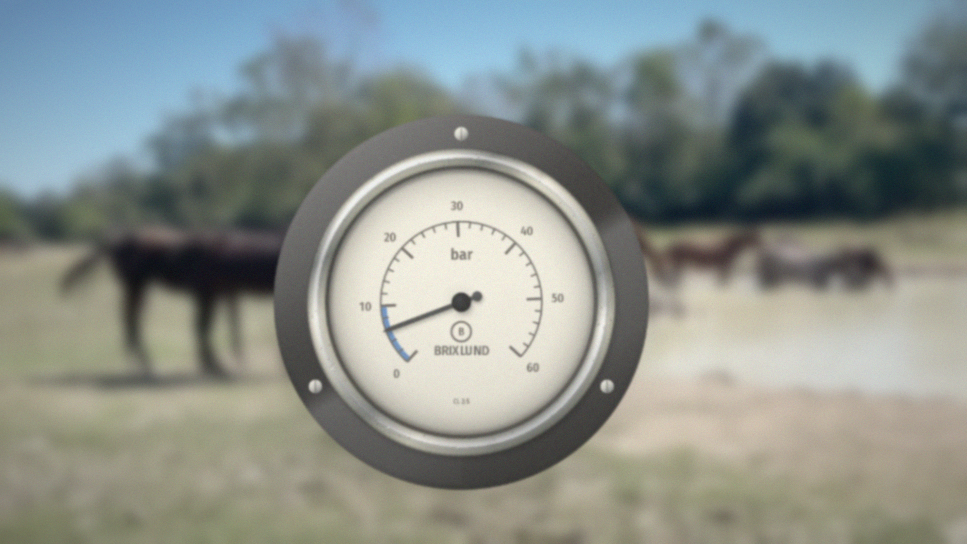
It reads 6 bar
